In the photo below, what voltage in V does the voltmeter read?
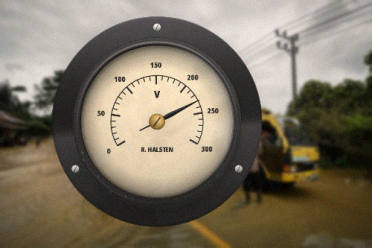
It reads 230 V
